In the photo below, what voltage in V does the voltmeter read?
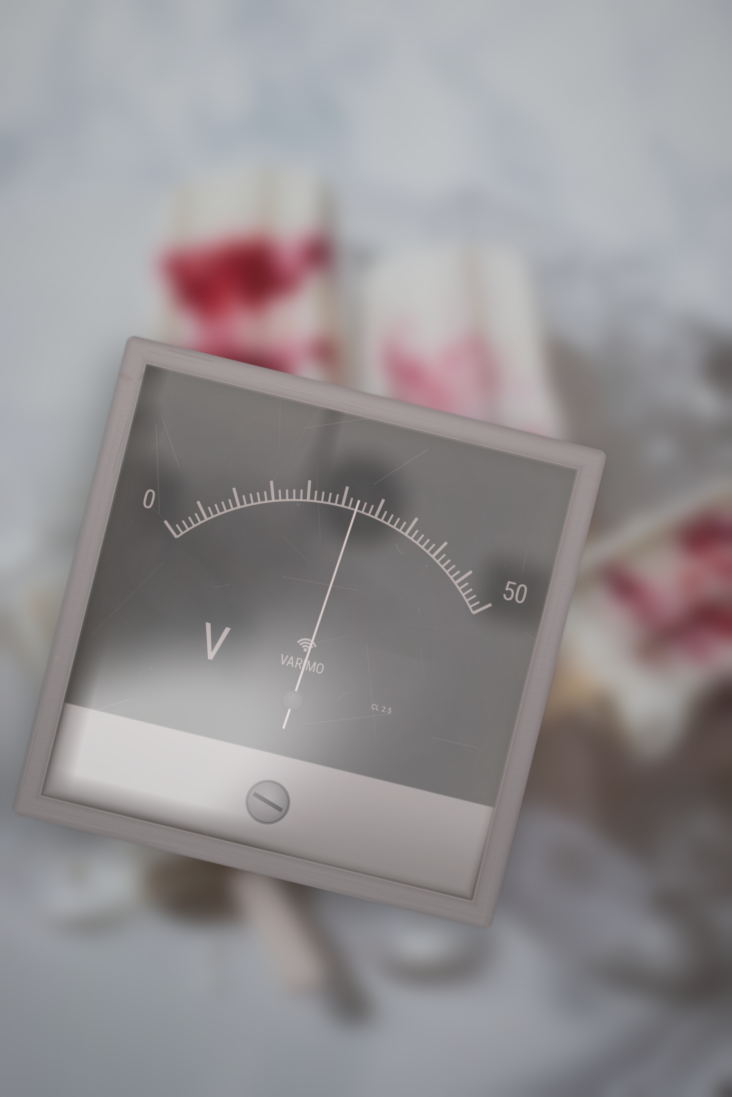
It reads 27 V
